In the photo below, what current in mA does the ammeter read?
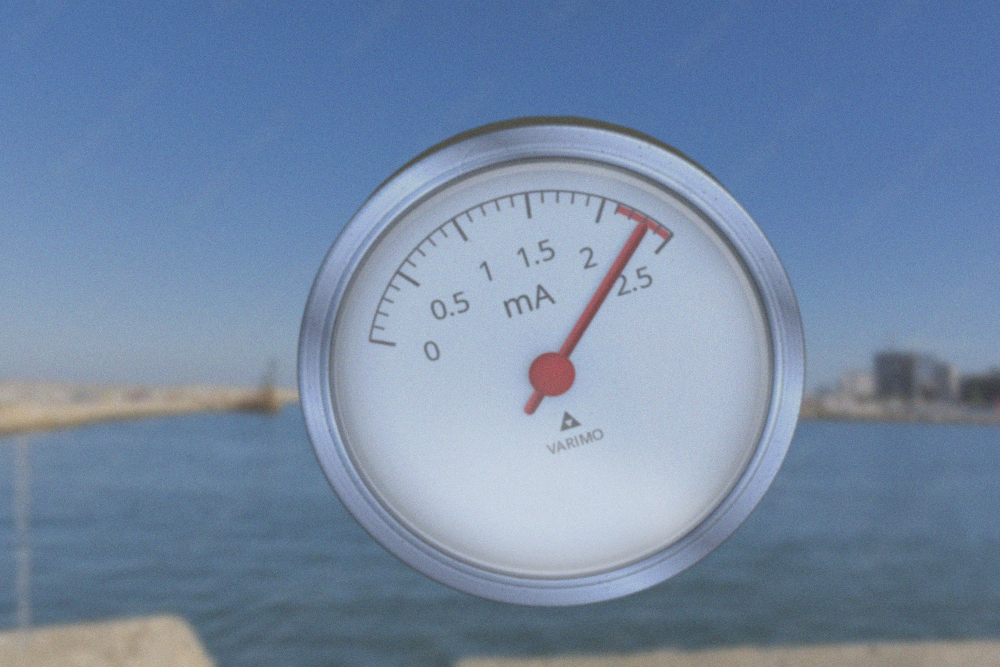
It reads 2.3 mA
